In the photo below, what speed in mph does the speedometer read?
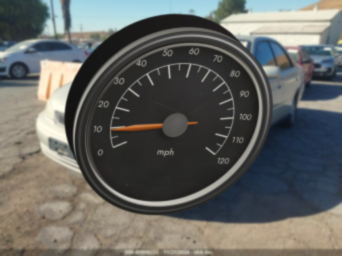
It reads 10 mph
